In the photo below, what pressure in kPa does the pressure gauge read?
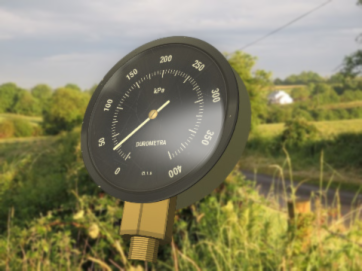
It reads 25 kPa
